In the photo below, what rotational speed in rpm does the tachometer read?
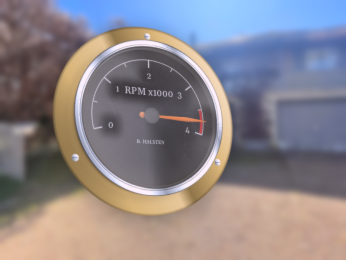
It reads 3750 rpm
